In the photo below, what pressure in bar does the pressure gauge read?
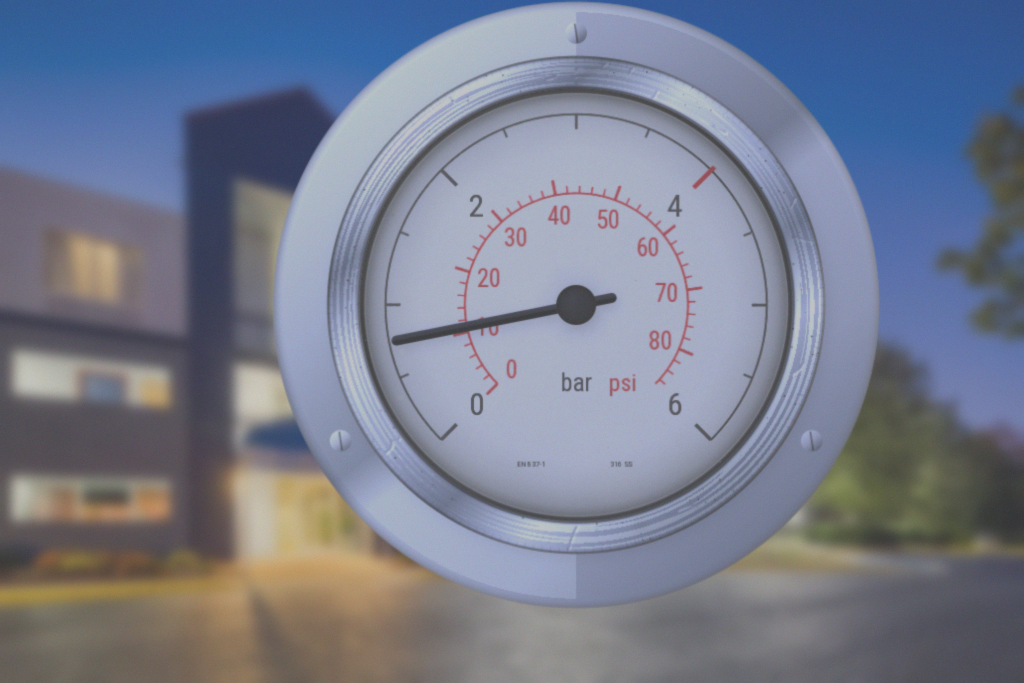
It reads 0.75 bar
